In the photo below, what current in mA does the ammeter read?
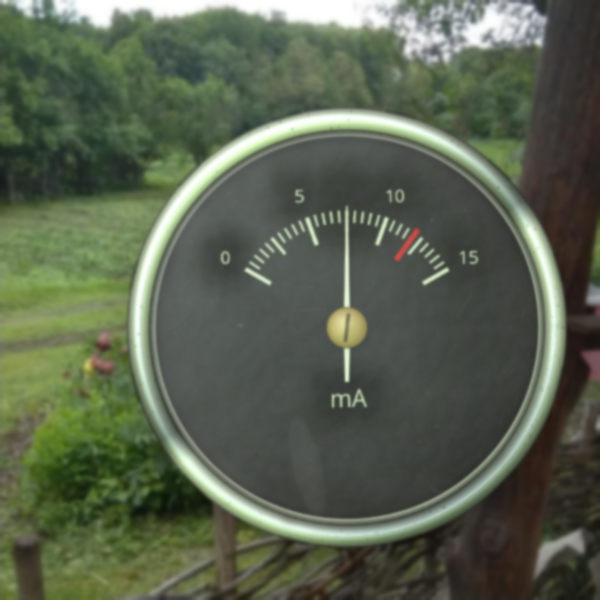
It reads 7.5 mA
